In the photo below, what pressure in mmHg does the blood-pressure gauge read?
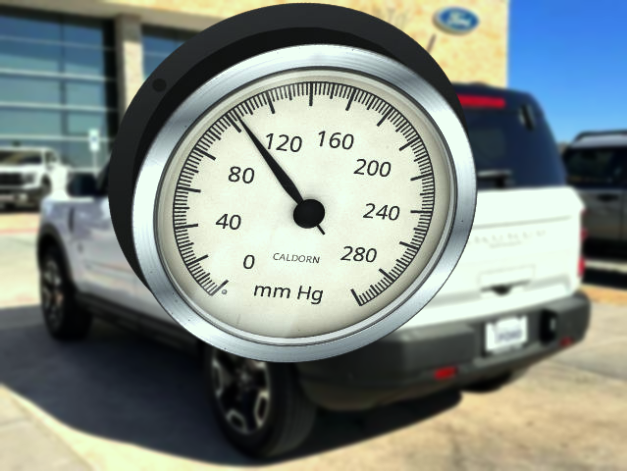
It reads 104 mmHg
